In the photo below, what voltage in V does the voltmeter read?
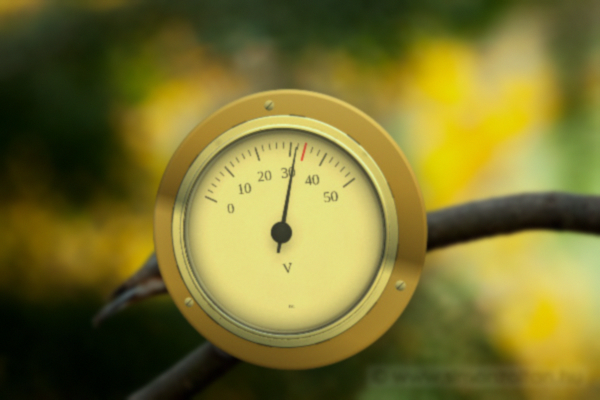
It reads 32 V
